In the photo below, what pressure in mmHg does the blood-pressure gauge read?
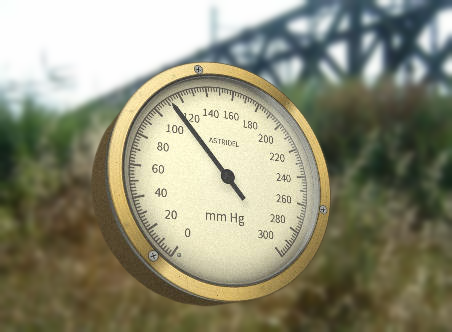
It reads 110 mmHg
